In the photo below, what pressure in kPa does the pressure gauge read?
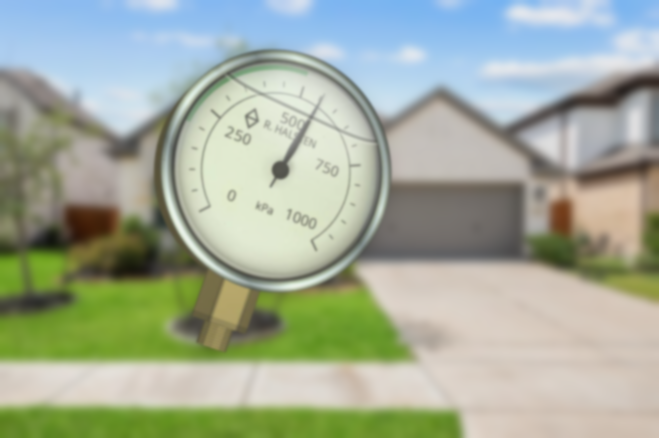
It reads 550 kPa
